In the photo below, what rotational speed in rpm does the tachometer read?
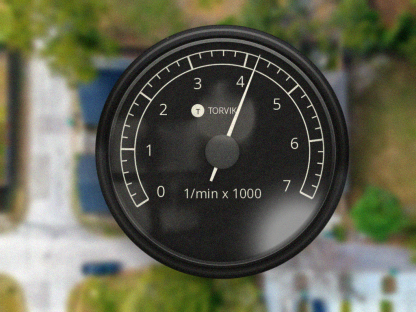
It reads 4200 rpm
